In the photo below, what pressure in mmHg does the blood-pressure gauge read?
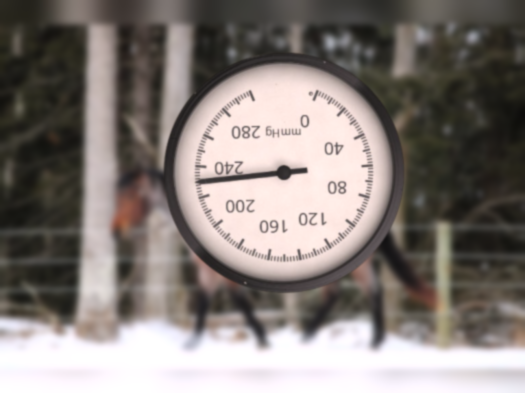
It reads 230 mmHg
